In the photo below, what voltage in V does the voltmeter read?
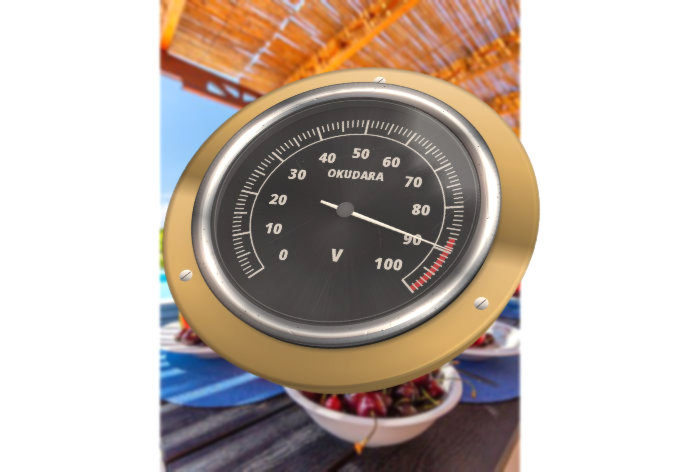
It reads 90 V
